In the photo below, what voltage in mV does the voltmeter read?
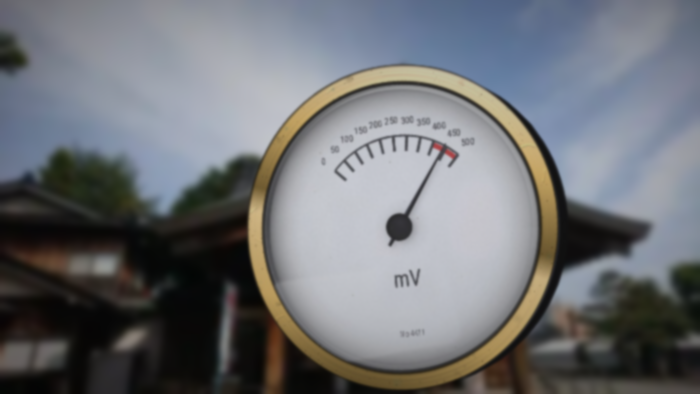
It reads 450 mV
